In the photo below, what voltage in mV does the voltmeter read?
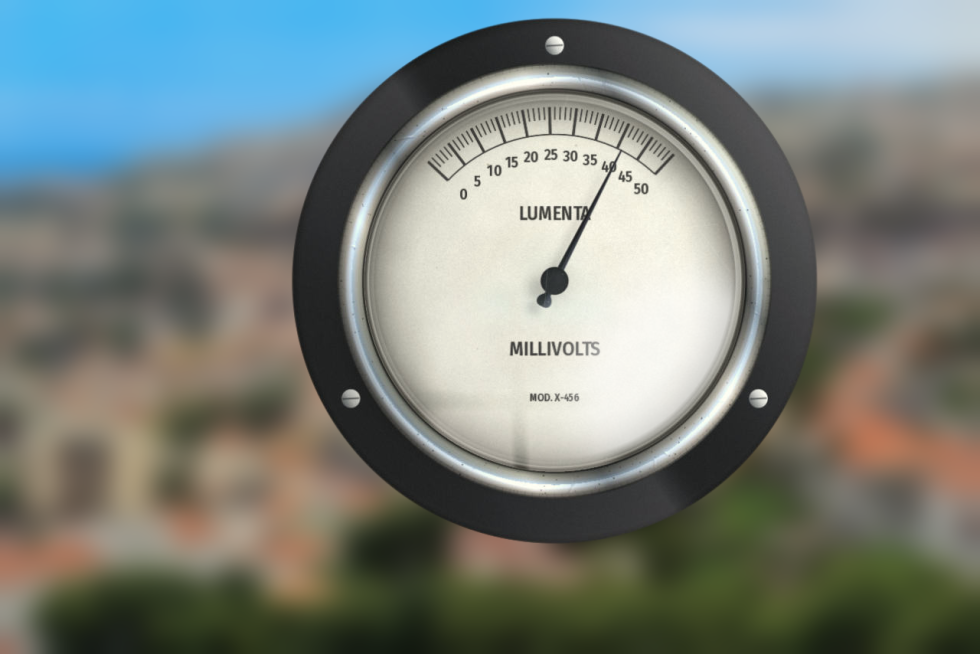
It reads 41 mV
